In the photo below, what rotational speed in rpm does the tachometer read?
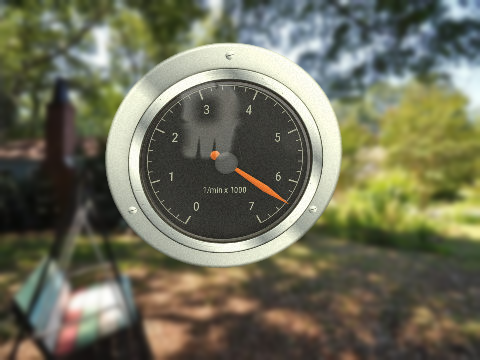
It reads 6400 rpm
